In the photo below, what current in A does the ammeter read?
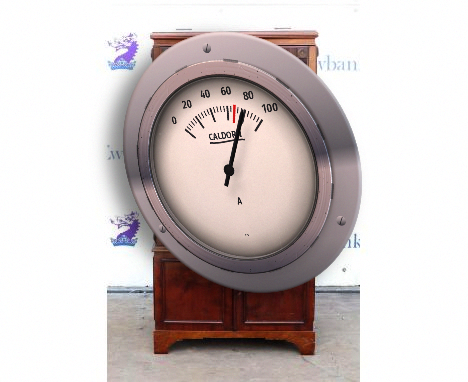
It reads 80 A
